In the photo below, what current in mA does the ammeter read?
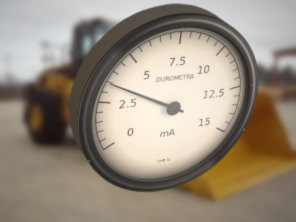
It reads 3.5 mA
